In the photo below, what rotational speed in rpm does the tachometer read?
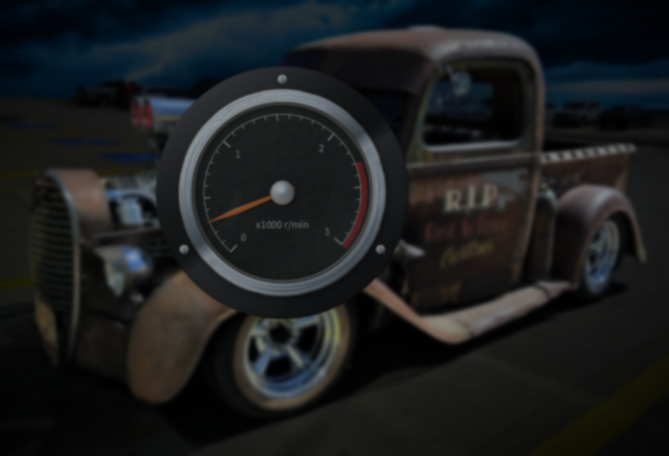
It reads 300 rpm
